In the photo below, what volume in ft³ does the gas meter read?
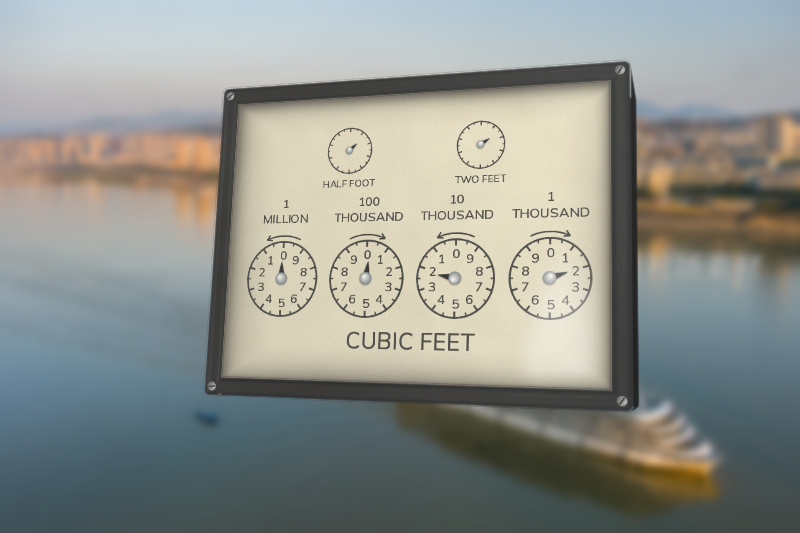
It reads 2200 ft³
